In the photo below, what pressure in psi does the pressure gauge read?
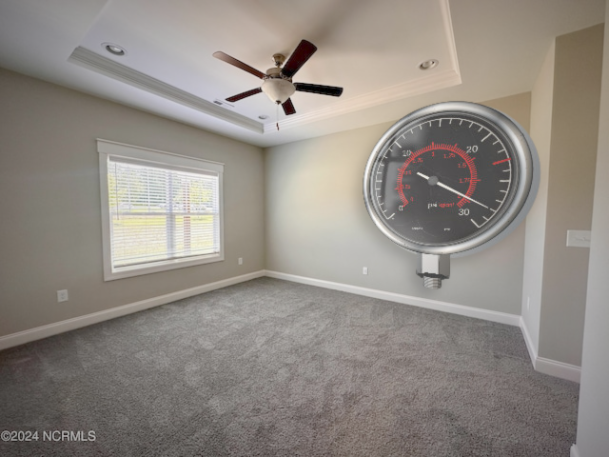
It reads 28 psi
